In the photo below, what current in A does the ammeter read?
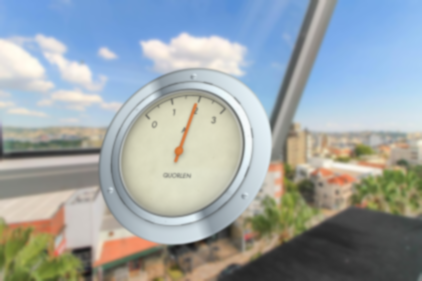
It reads 2 A
